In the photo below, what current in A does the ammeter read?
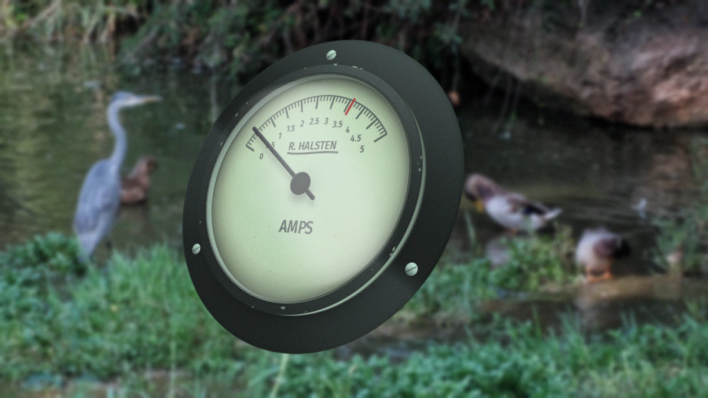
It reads 0.5 A
